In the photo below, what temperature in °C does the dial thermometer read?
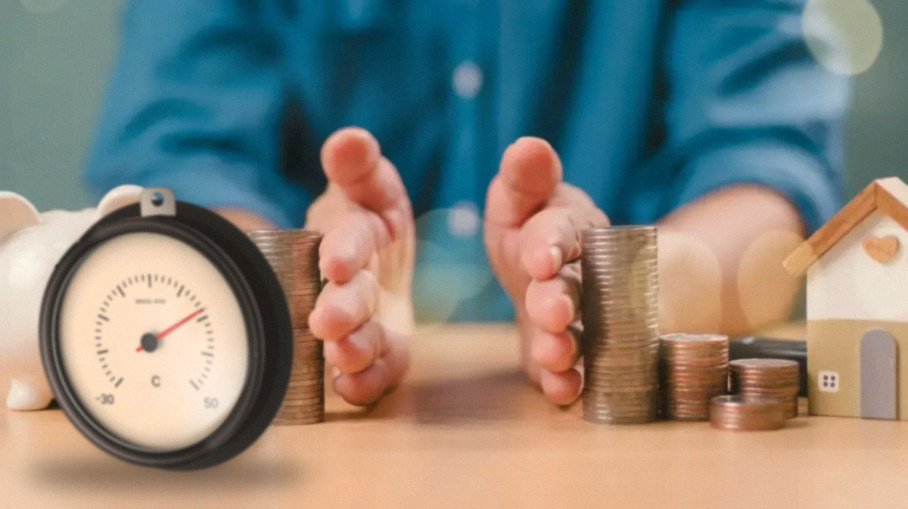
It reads 28 °C
